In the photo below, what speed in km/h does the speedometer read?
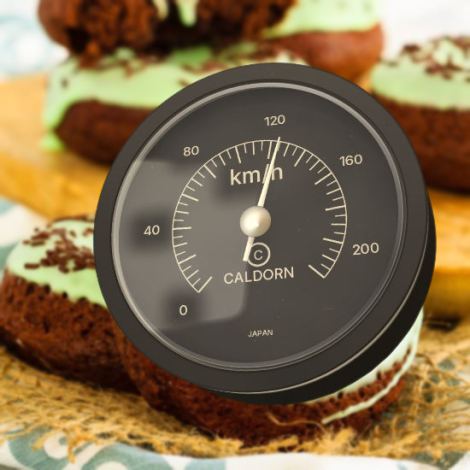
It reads 125 km/h
